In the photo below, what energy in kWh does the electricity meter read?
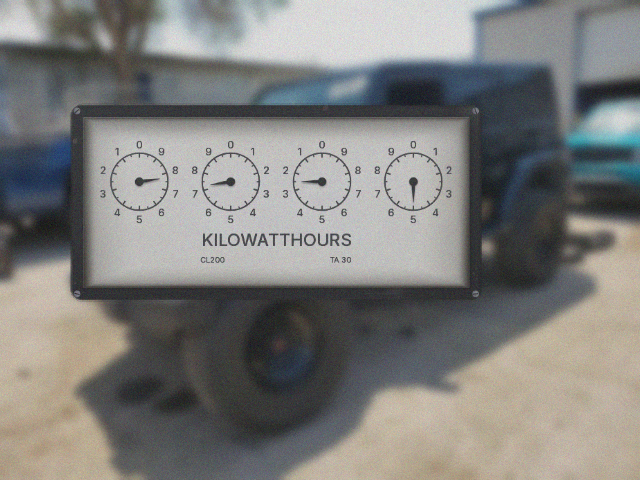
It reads 7725 kWh
